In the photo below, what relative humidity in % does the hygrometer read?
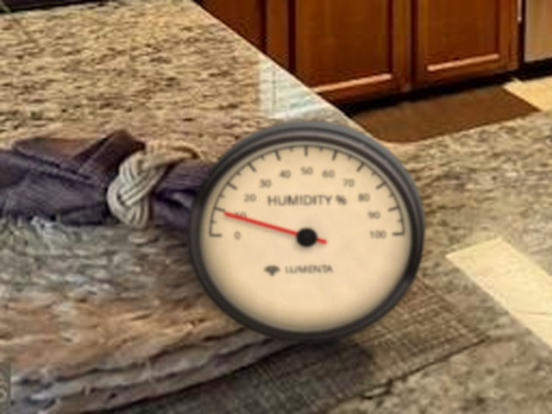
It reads 10 %
